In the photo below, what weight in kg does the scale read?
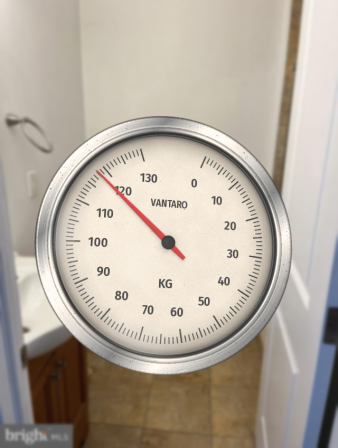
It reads 118 kg
